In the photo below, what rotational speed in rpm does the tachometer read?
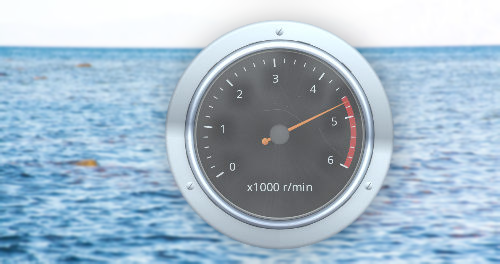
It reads 4700 rpm
